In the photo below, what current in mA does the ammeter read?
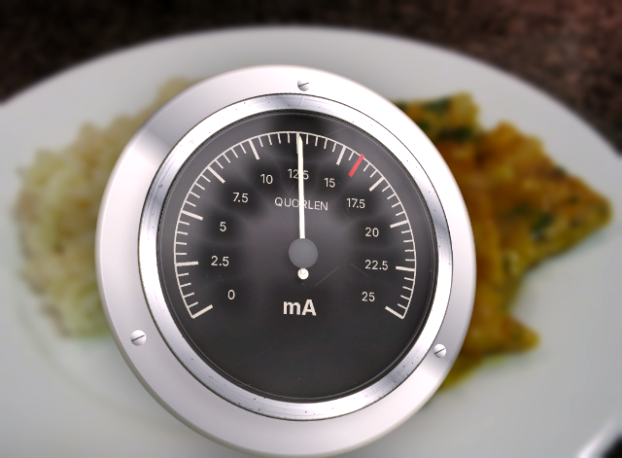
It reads 12.5 mA
